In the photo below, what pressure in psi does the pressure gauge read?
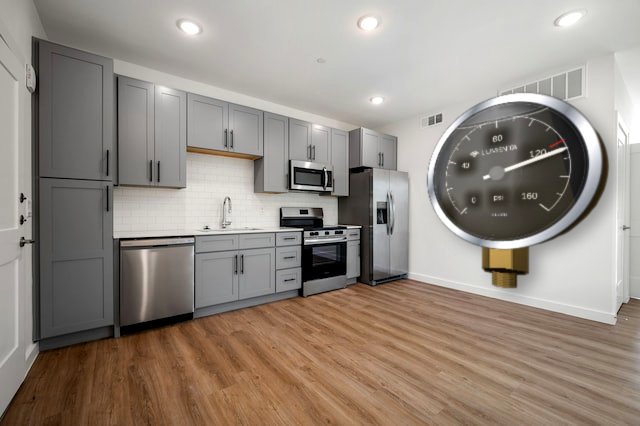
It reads 125 psi
